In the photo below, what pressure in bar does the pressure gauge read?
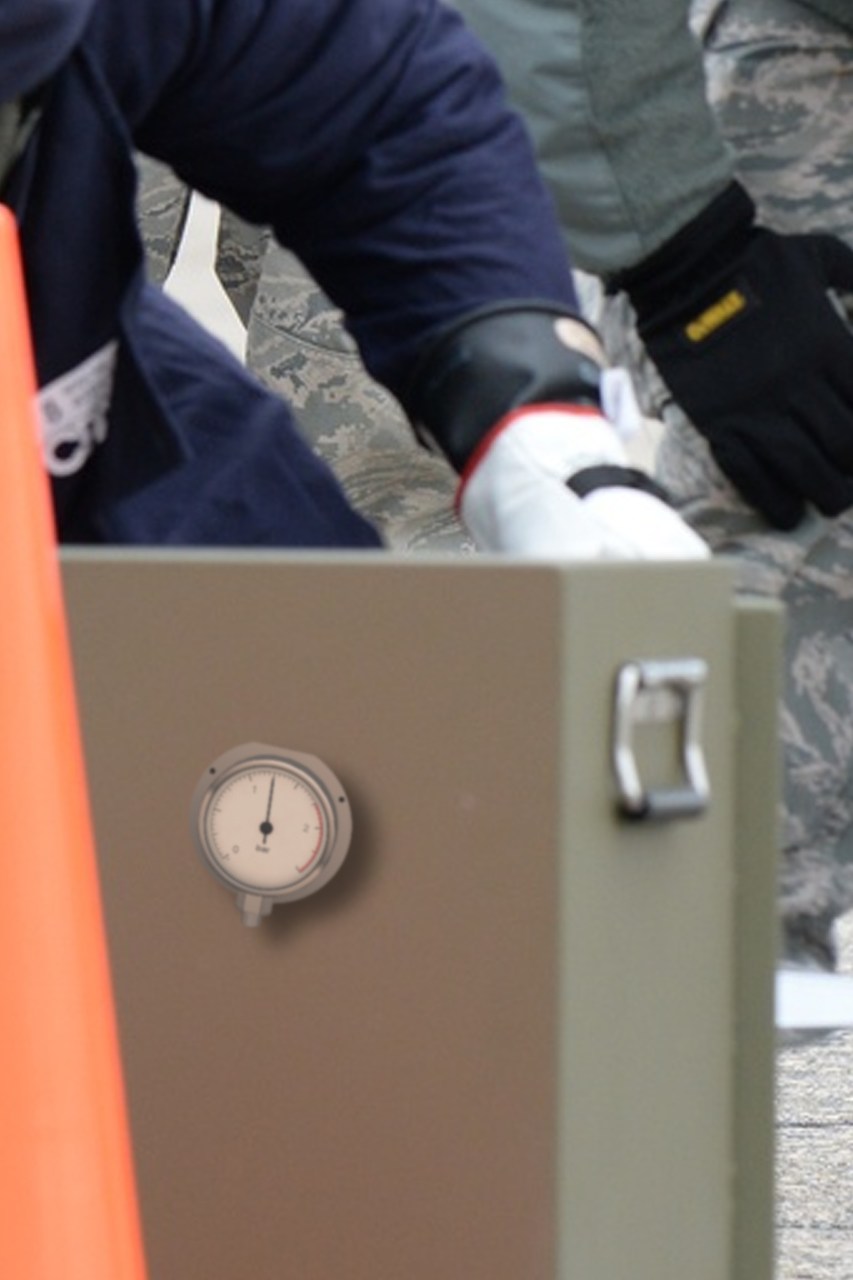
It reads 1.25 bar
